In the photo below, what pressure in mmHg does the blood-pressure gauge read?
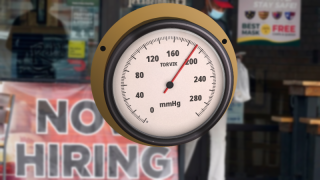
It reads 190 mmHg
